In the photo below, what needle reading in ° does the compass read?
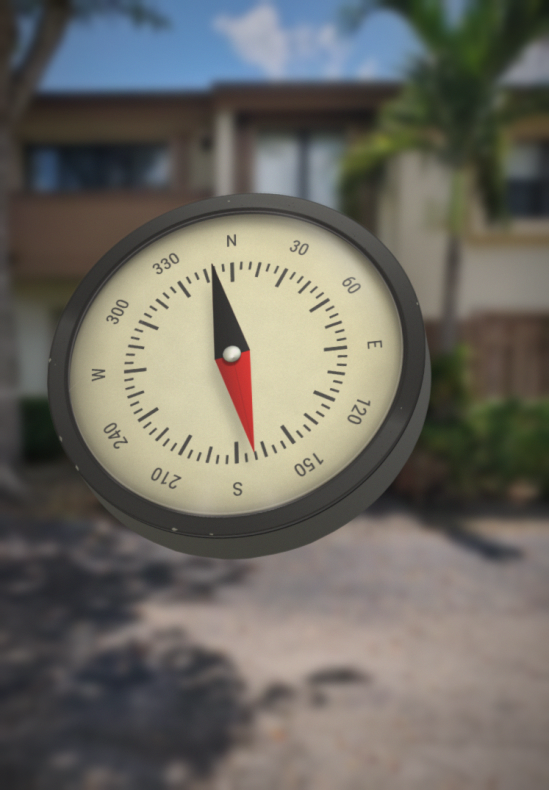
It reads 170 °
